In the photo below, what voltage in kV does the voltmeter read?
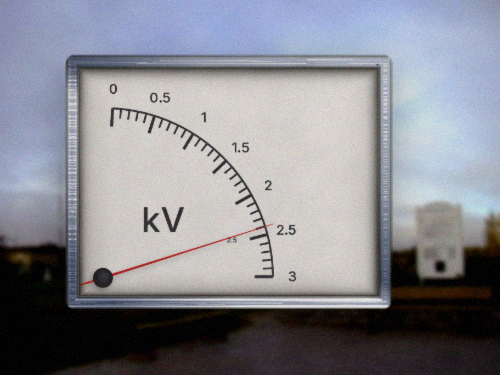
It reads 2.4 kV
